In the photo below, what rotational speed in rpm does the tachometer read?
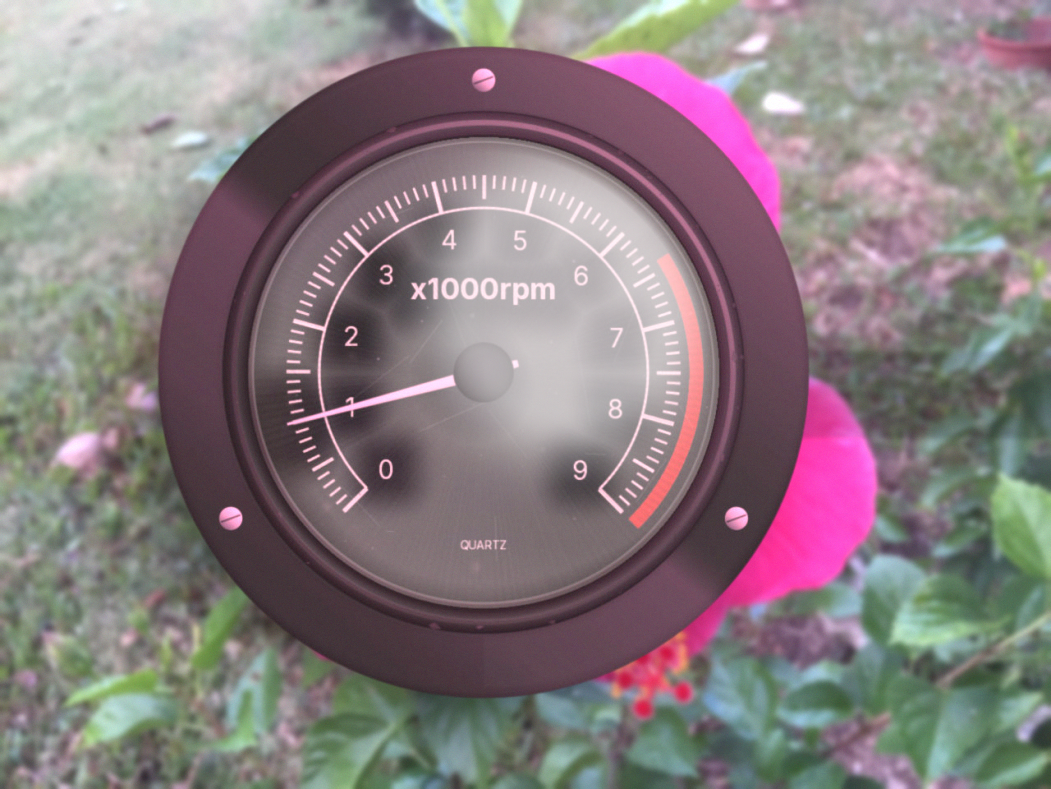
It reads 1000 rpm
